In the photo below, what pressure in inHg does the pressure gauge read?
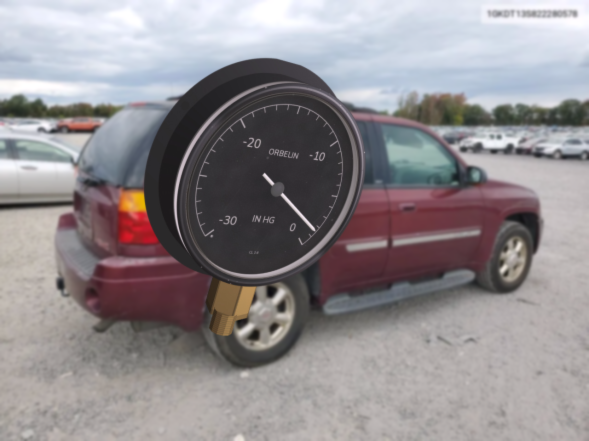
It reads -1.5 inHg
